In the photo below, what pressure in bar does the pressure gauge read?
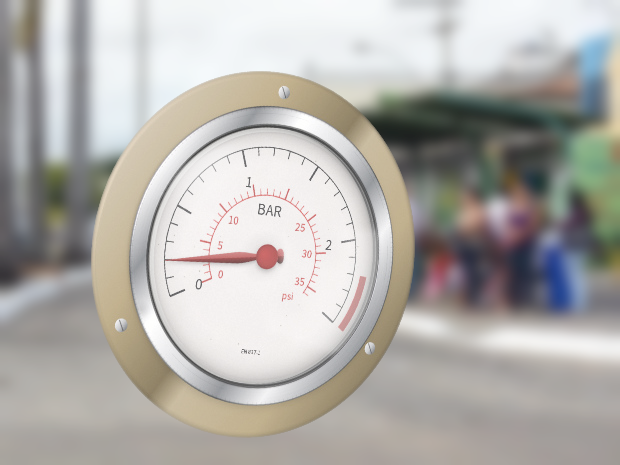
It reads 0.2 bar
